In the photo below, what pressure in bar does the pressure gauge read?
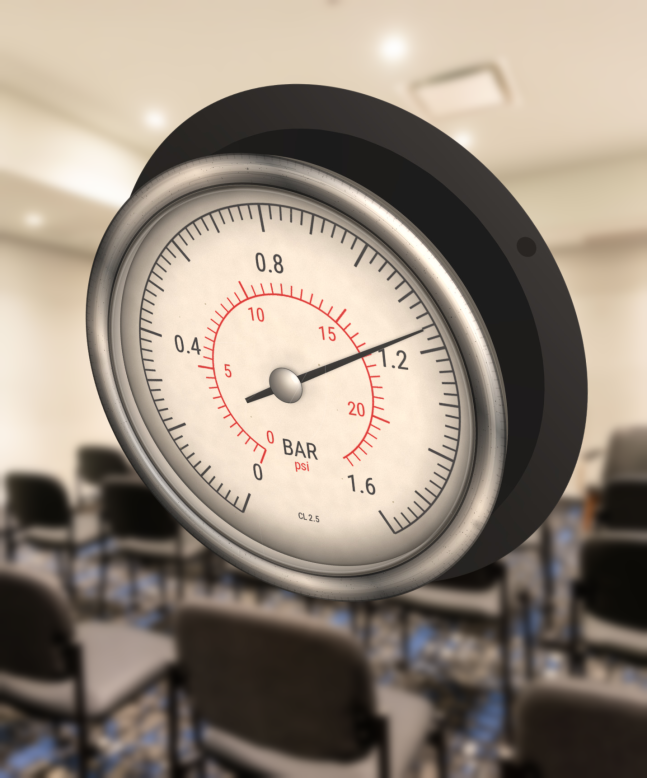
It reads 1.16 bar
